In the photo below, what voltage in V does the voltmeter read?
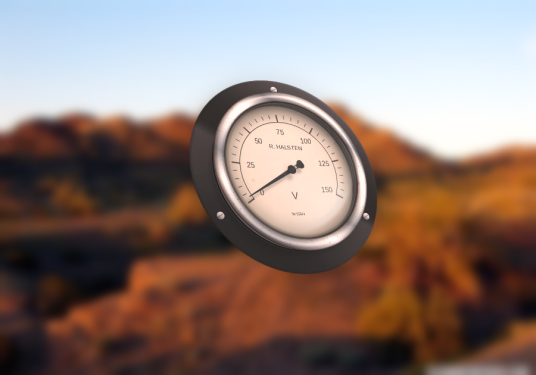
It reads 2.5 V
